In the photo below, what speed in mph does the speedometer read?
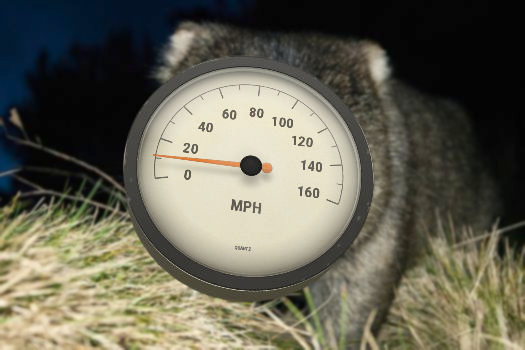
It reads 10 mph
